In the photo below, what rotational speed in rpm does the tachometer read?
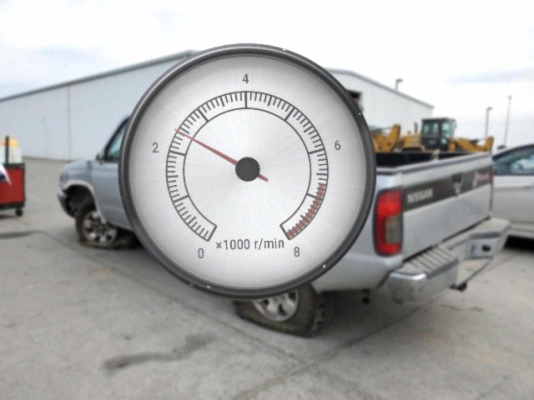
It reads 2400 rpm
